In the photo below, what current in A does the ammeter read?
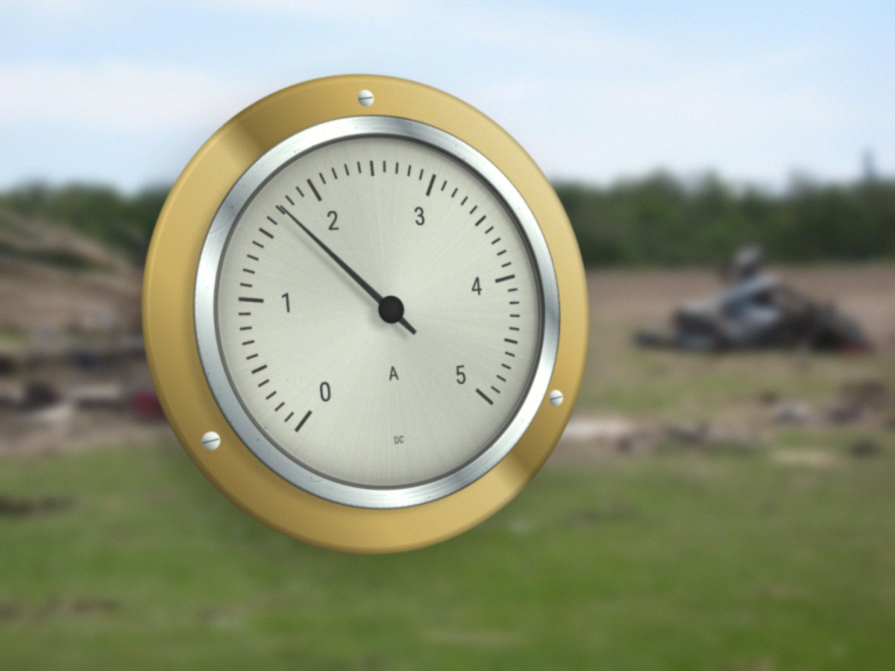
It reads 1.7 A
